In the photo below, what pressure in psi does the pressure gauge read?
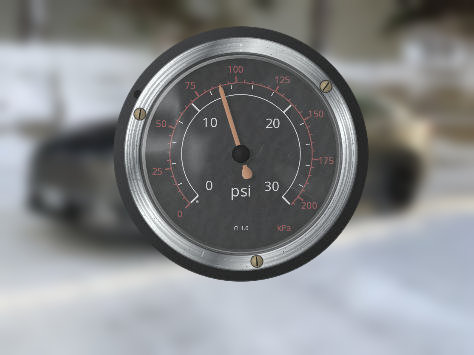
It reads 13 psi
